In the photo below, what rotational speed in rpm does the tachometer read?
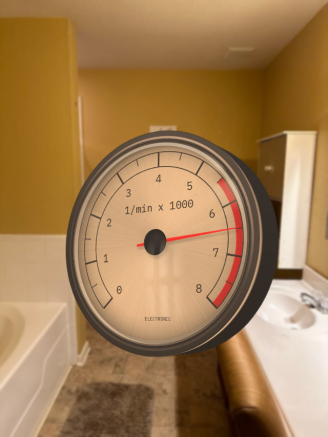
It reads 6500 rpm
